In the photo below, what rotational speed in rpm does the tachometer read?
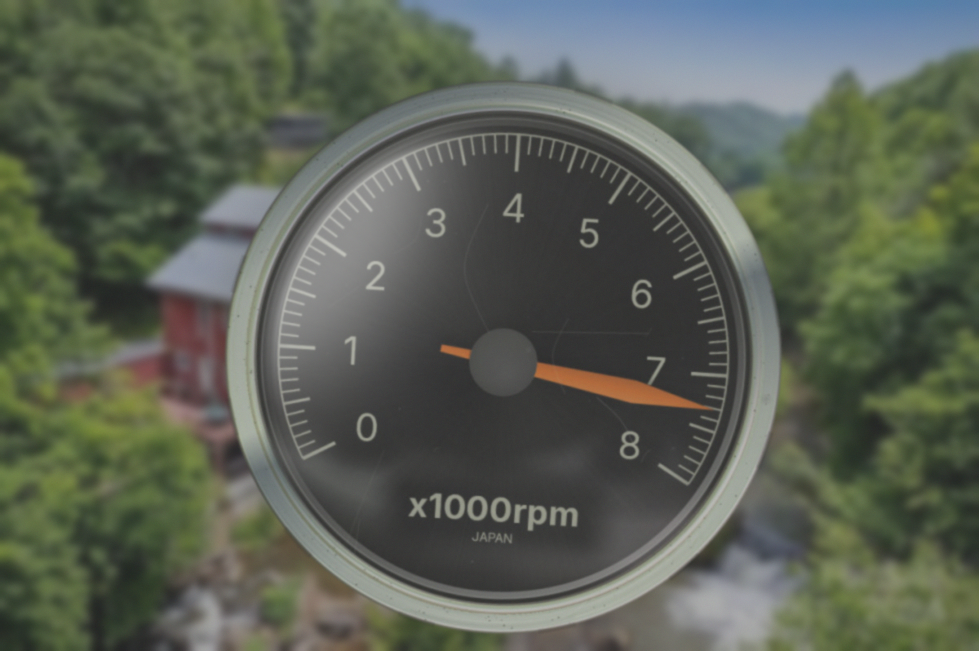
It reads 7300 rpm
